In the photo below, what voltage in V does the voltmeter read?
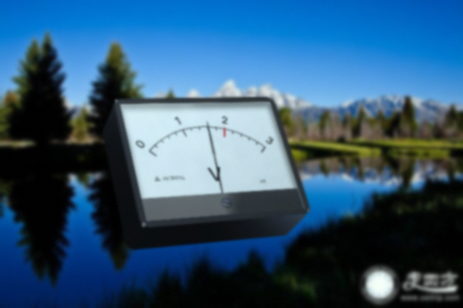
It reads 1.6 V
